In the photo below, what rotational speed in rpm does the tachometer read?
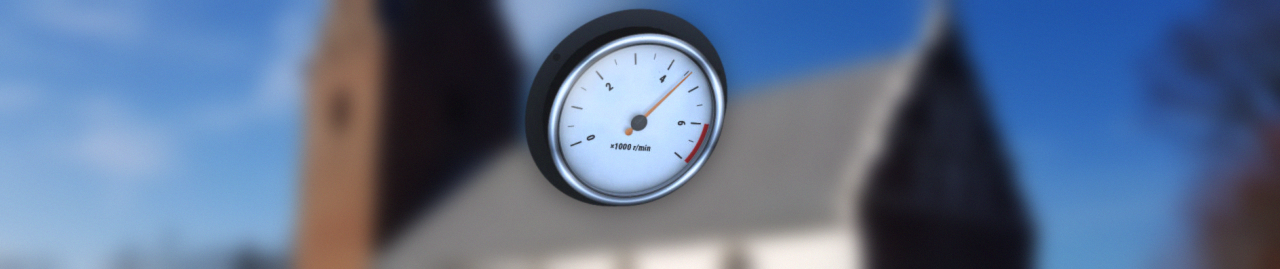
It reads 4500 rpm
